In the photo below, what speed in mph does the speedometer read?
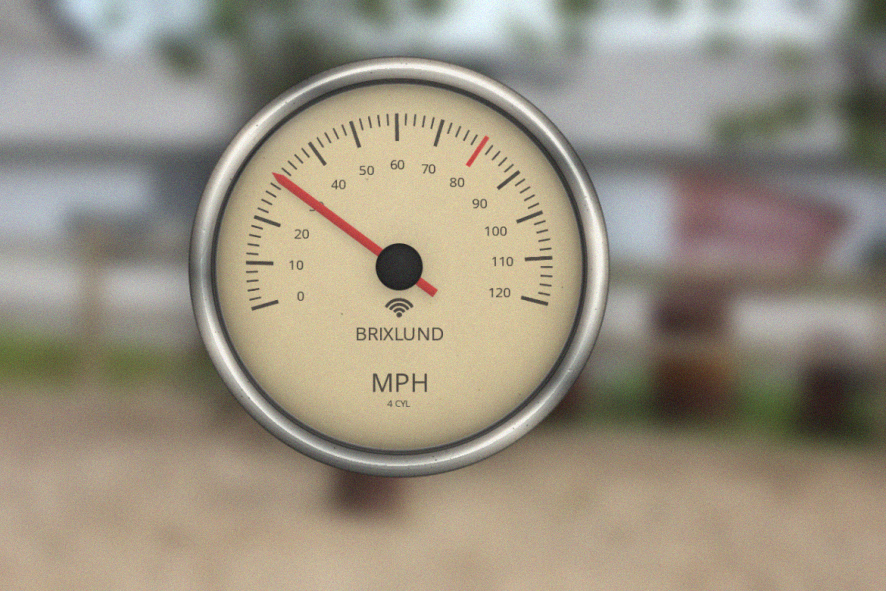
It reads 30 mph
